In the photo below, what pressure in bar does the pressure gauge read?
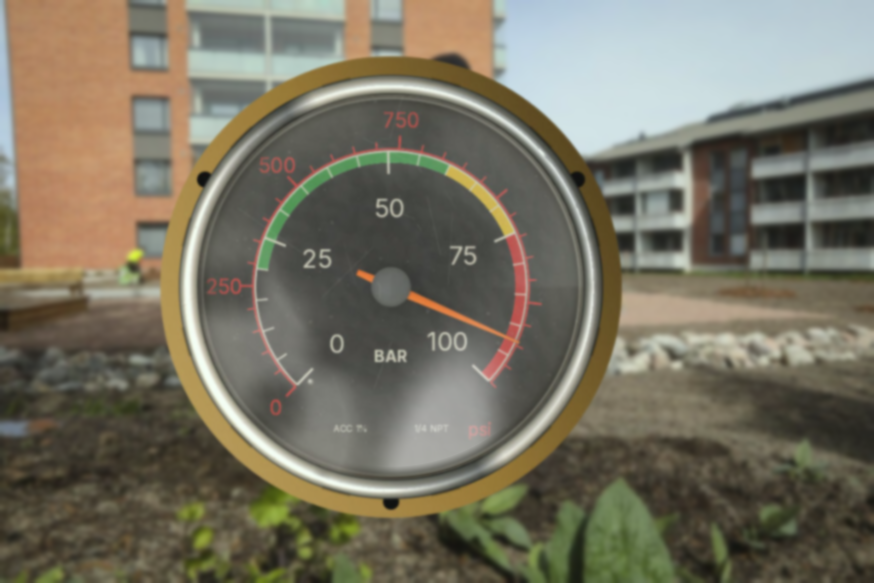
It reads 92.5 bar
